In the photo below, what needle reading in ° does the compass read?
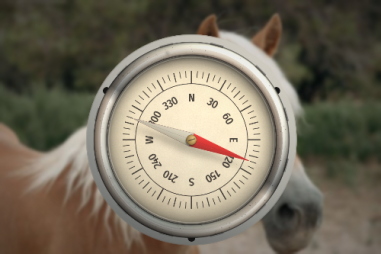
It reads 110 °
